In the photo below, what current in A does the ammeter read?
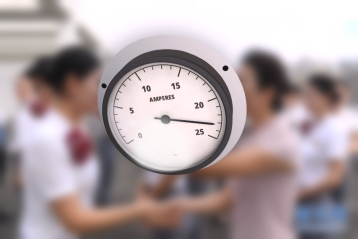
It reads 23 A
